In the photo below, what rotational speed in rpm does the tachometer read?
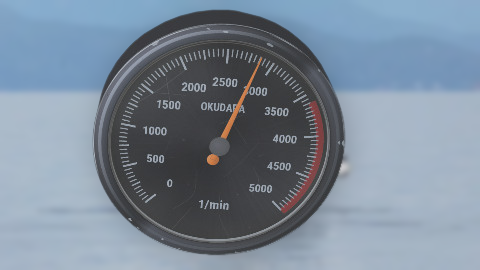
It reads 2850 rpm
